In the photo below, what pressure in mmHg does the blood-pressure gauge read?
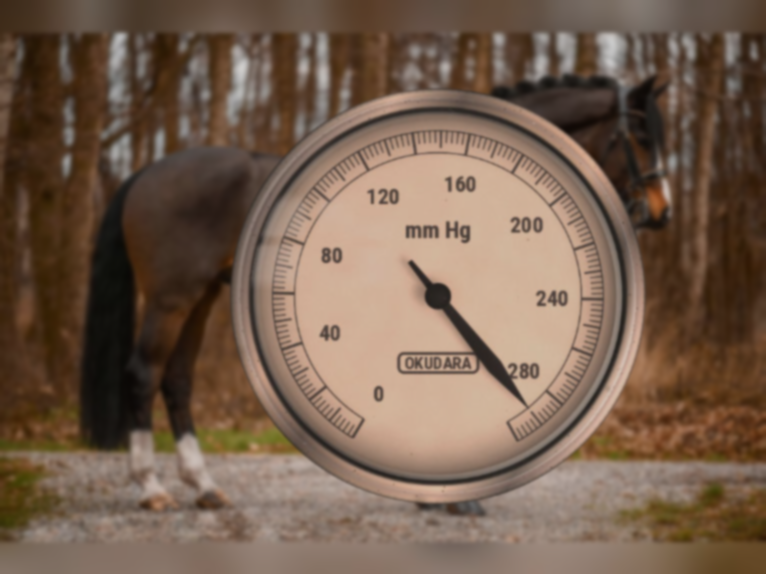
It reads 290 mmHg
